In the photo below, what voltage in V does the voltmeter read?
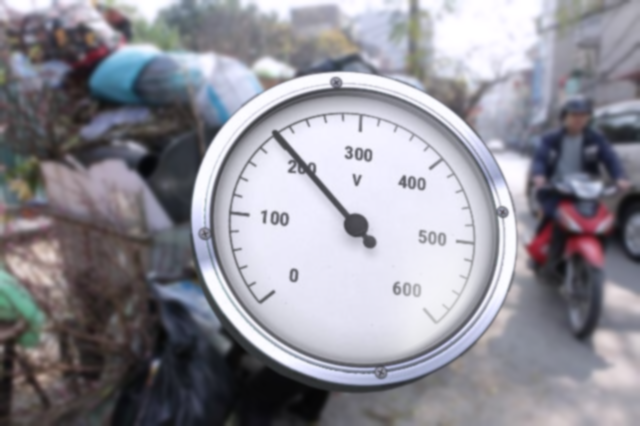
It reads 200 V
